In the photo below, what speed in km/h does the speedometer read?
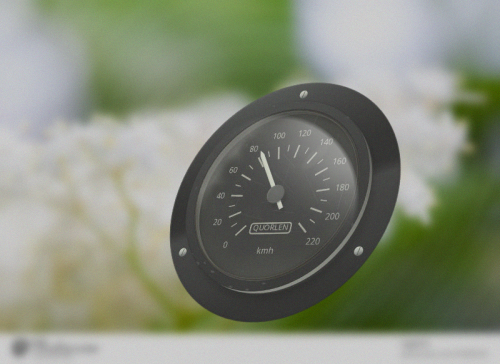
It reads 85 km/h
